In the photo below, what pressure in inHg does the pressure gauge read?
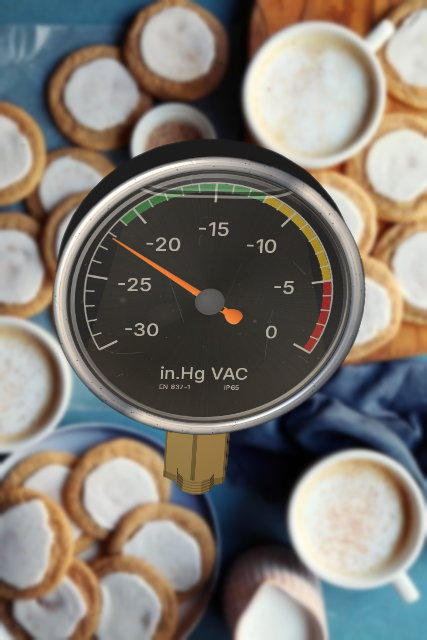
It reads -22 inHg
